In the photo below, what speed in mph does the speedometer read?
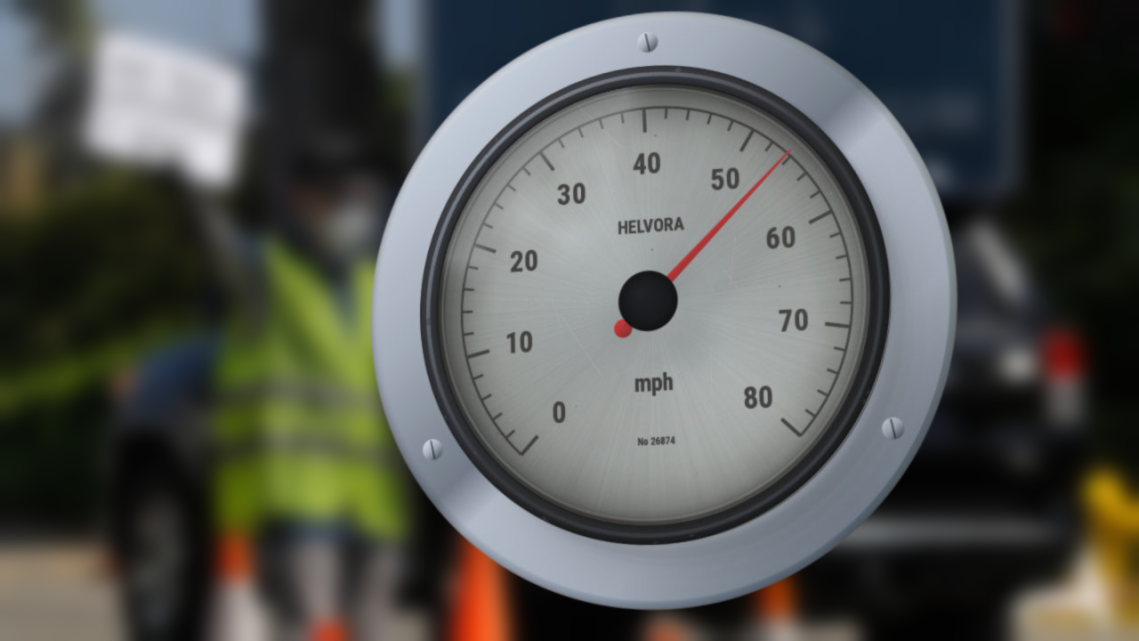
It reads 54 mph
